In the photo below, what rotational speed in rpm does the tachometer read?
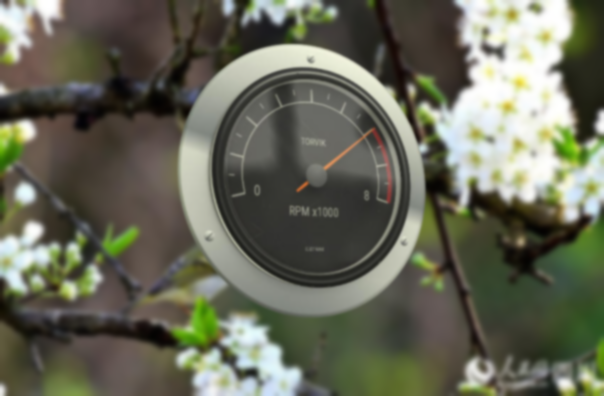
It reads 6000 rpm
